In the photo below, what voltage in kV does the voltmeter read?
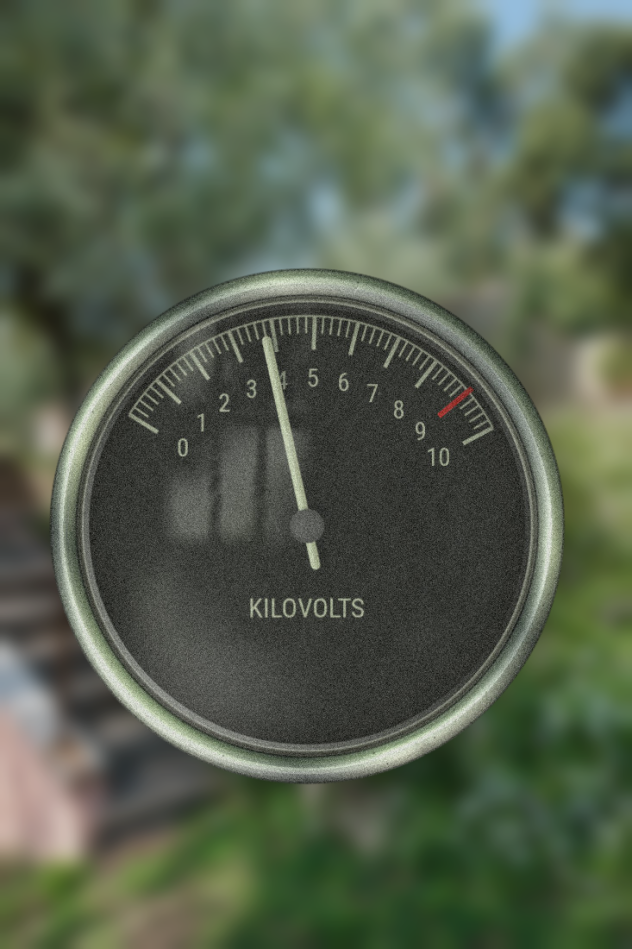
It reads 3.8 kV
